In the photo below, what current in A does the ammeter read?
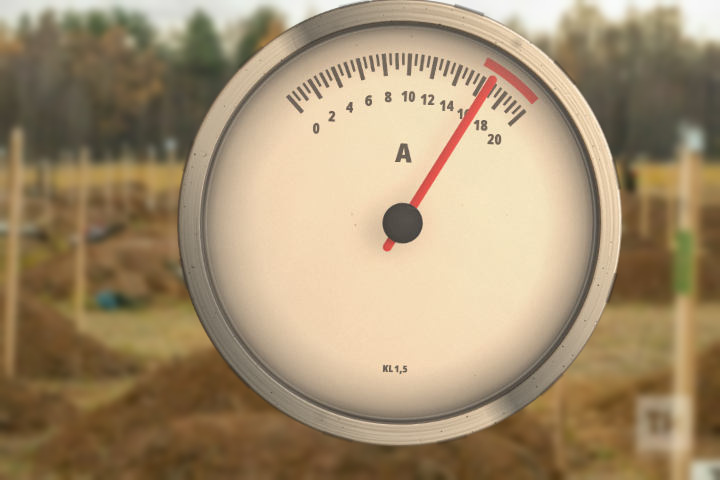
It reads 16.5 A
